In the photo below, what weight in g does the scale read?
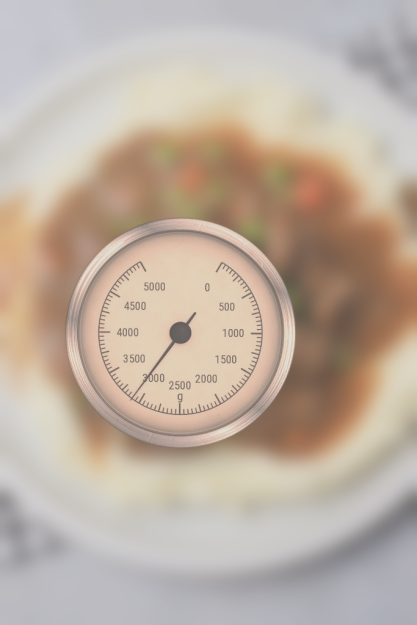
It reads 3100 g
